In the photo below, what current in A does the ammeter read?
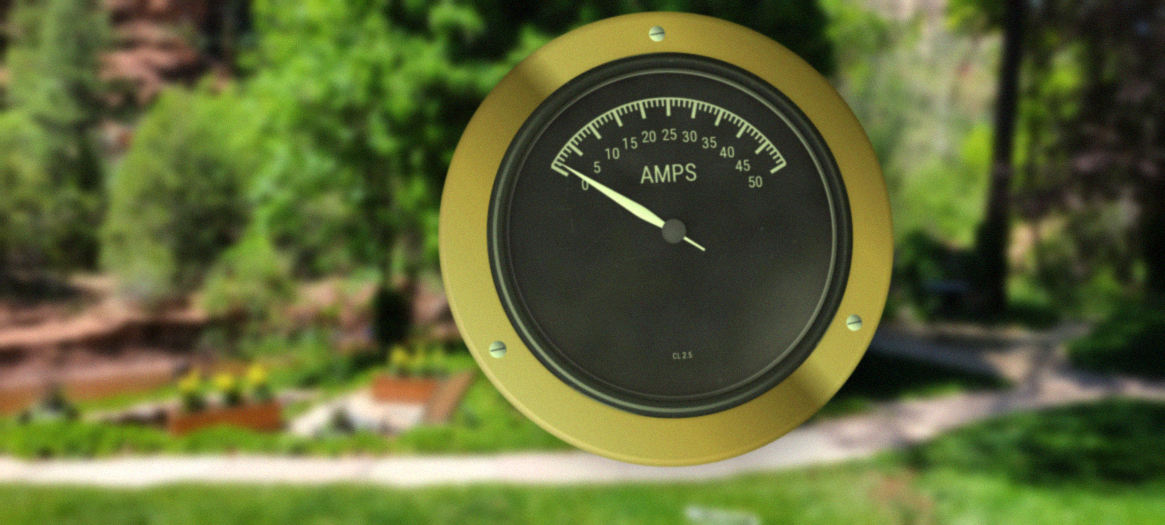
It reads 1 A
